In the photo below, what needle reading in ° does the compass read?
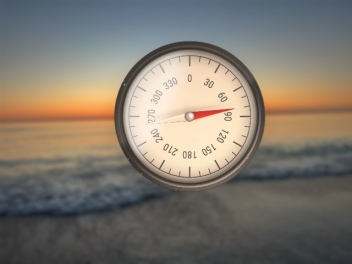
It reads 80 °
